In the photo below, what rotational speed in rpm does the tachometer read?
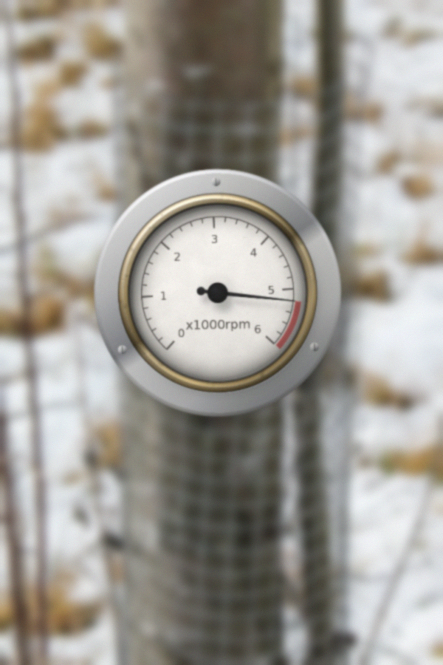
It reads 5200 rpm
